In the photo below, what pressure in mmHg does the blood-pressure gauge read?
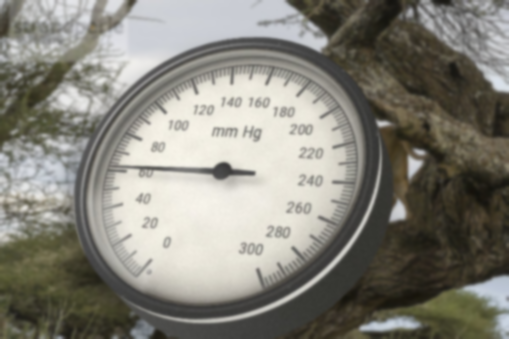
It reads 60 mmHg
